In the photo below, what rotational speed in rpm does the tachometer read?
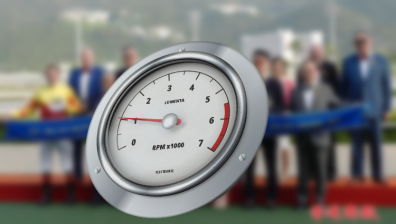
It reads 1000 rpm
